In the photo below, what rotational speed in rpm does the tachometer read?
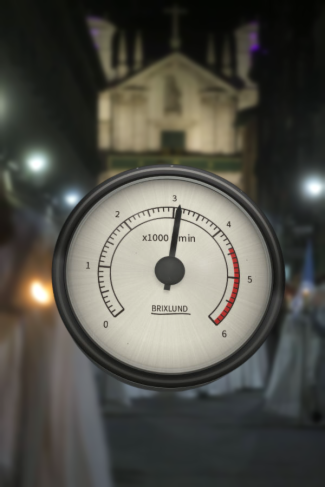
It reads 3100 rpm
